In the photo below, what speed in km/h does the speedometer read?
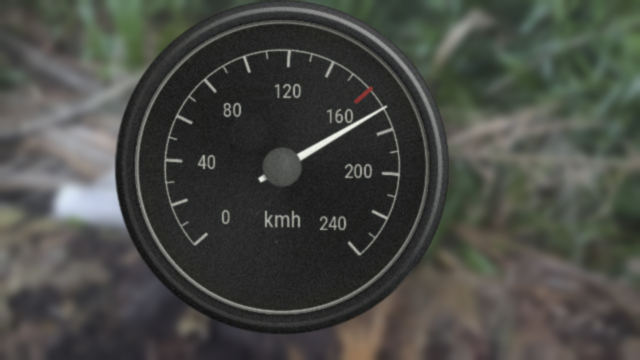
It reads 170 km/h
